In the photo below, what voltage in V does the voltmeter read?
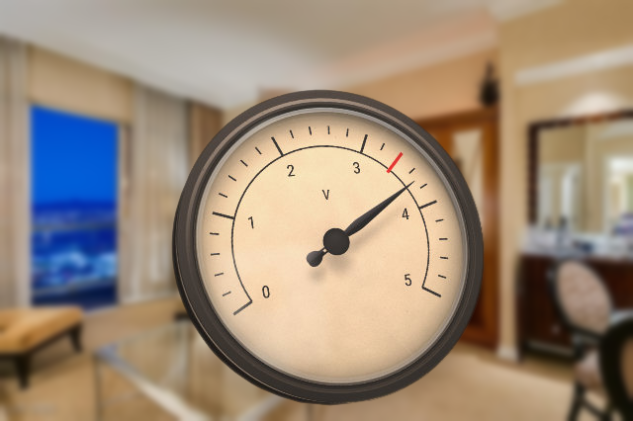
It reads 3.7 V
